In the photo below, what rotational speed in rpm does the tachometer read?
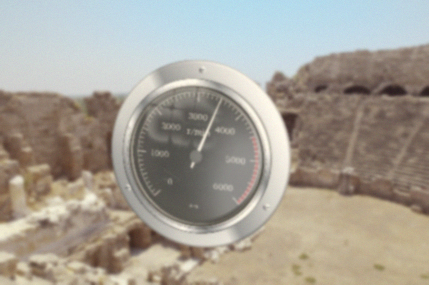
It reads 3500 rpm
